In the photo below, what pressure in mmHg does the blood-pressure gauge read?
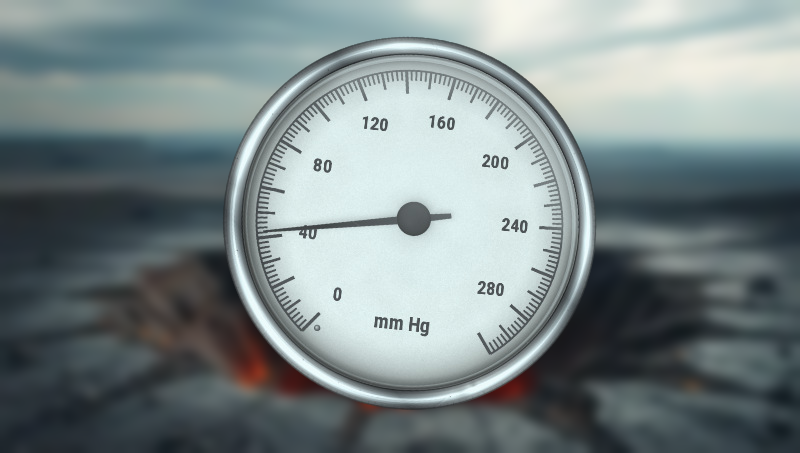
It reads 42 mmHg
